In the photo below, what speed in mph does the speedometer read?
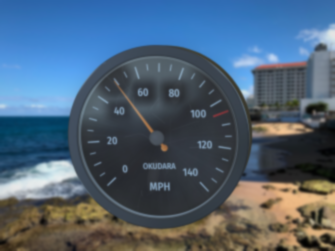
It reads 50 mph
